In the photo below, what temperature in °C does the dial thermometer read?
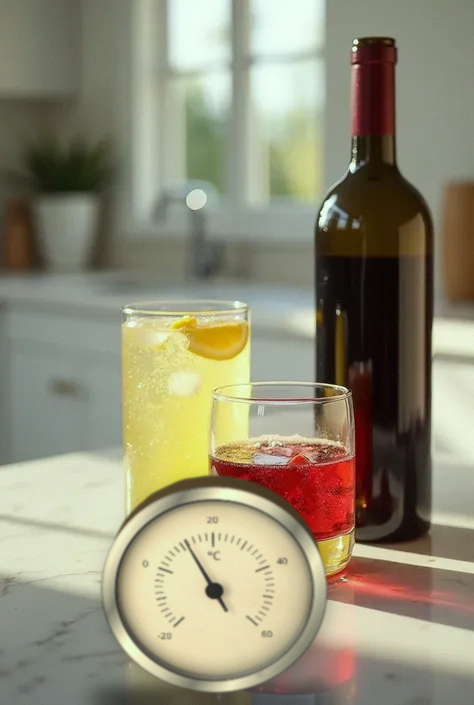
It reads 12 °C
